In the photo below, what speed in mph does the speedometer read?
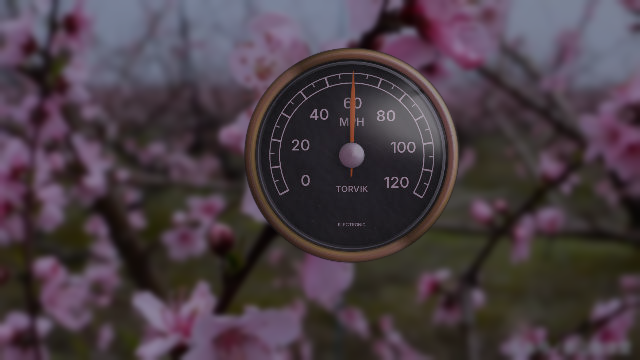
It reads 60 mph
